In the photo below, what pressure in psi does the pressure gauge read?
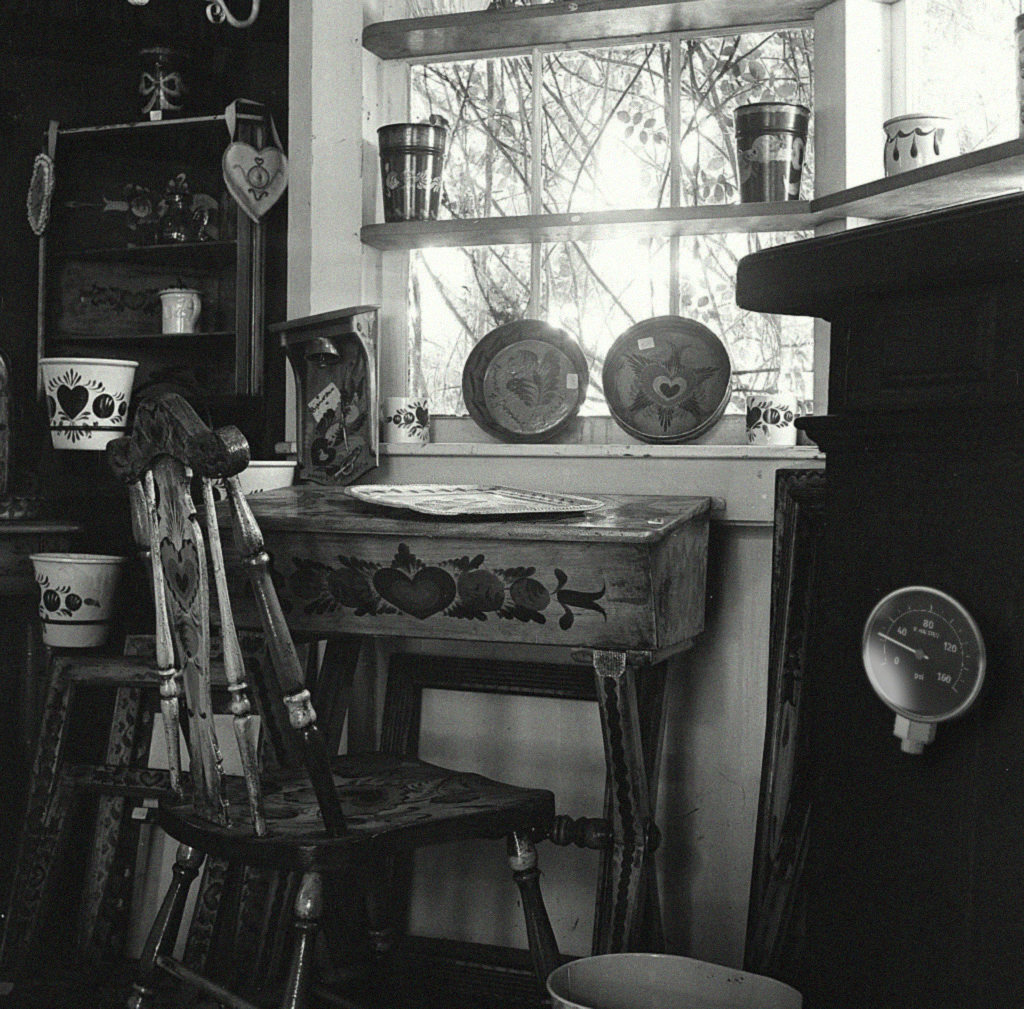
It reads 25 psi
